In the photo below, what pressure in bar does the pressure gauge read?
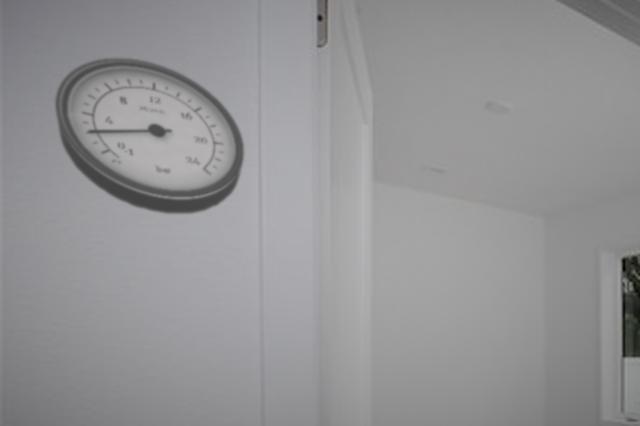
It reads 2 bar
